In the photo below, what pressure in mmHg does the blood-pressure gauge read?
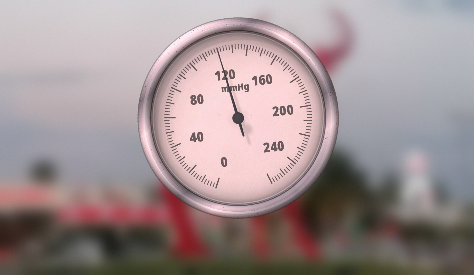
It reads 120 mmHg
